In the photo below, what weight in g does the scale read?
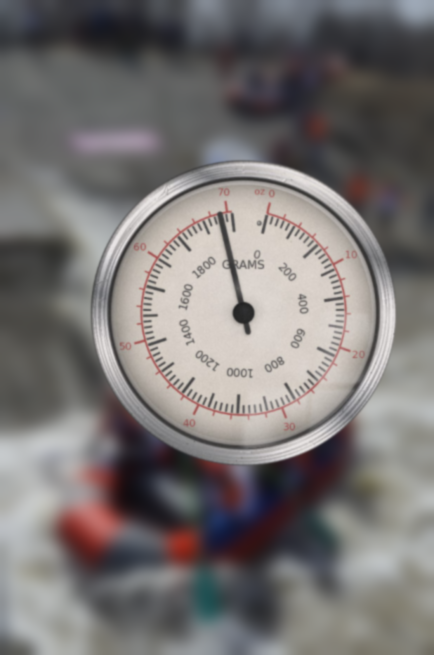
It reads 1960 g
